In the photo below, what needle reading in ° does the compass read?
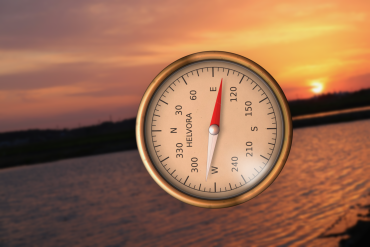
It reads 100 °
